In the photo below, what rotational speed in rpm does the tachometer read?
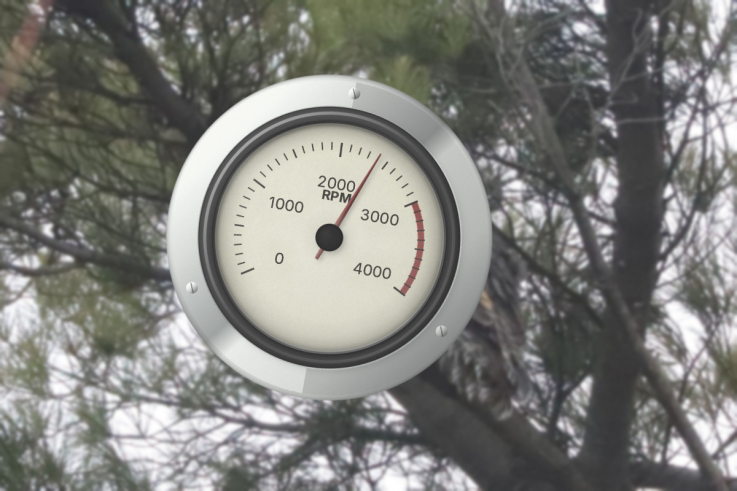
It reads 2400 rpm
